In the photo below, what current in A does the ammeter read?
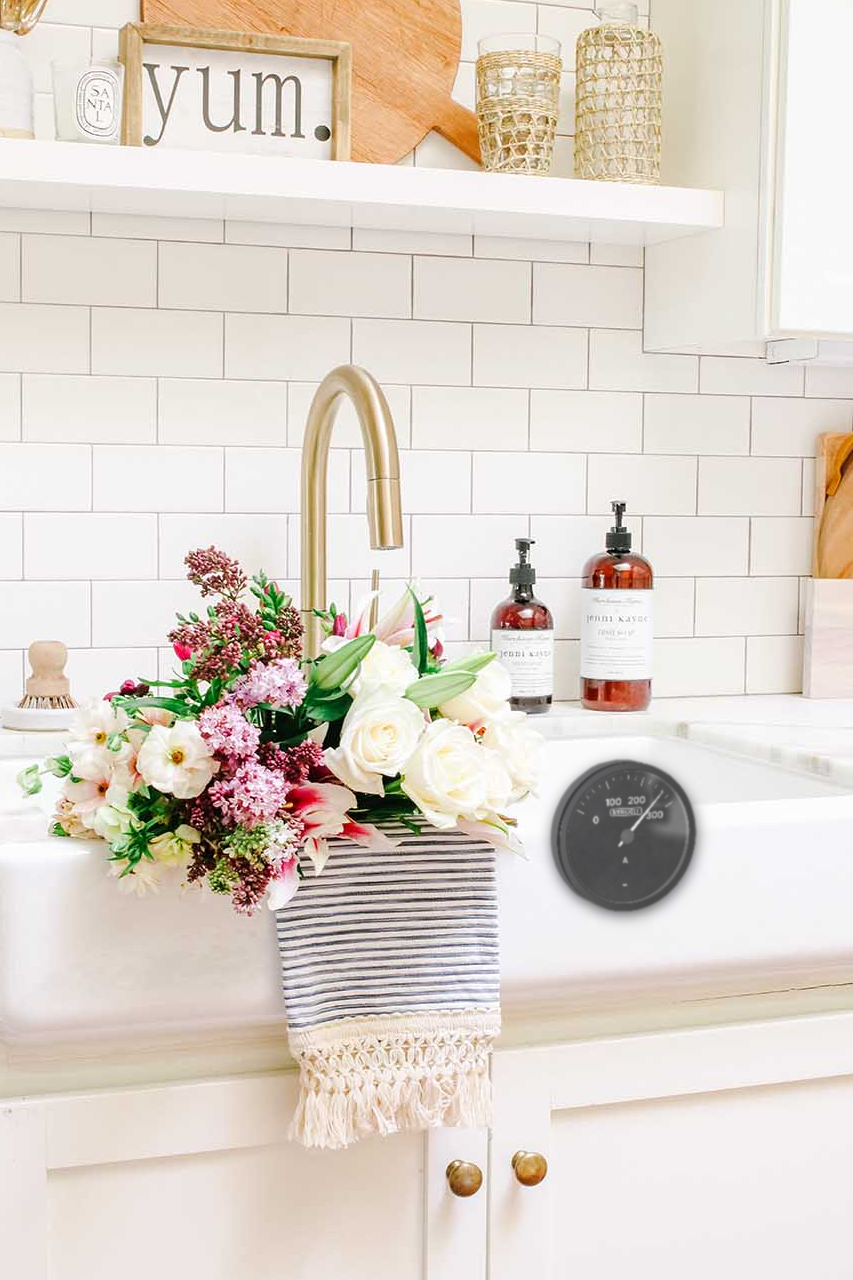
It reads 260 A
